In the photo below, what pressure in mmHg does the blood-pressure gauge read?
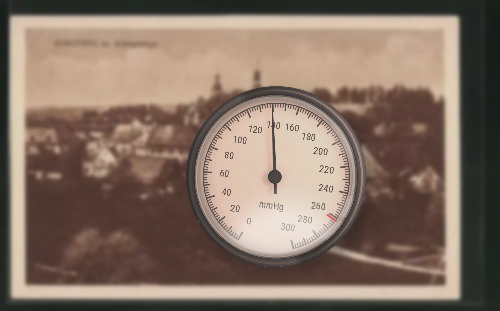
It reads 140 mmHg
